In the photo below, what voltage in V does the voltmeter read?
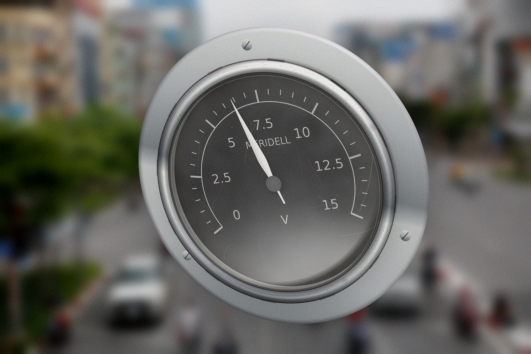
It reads 6.5 V
